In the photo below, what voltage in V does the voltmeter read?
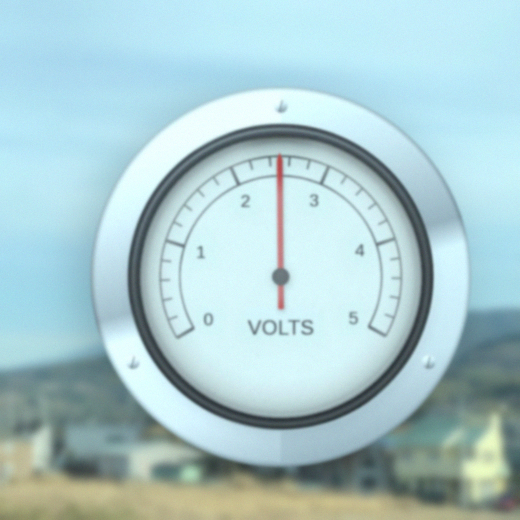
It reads 2.5 V
